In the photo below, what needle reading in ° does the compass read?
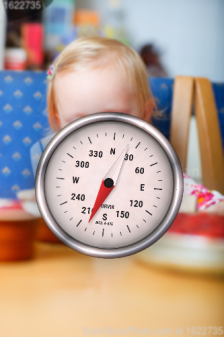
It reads 200 °
